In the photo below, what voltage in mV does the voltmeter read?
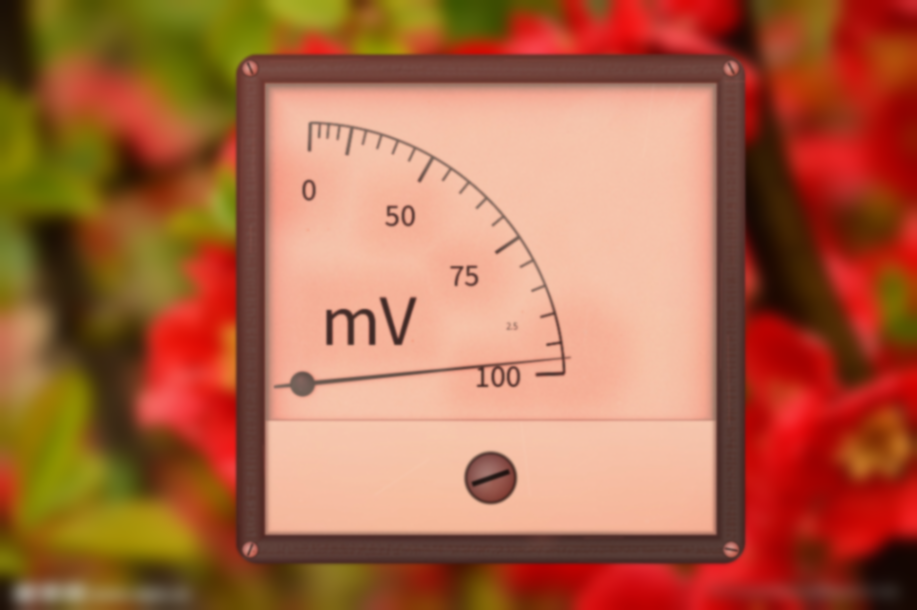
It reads 97.5 mV
